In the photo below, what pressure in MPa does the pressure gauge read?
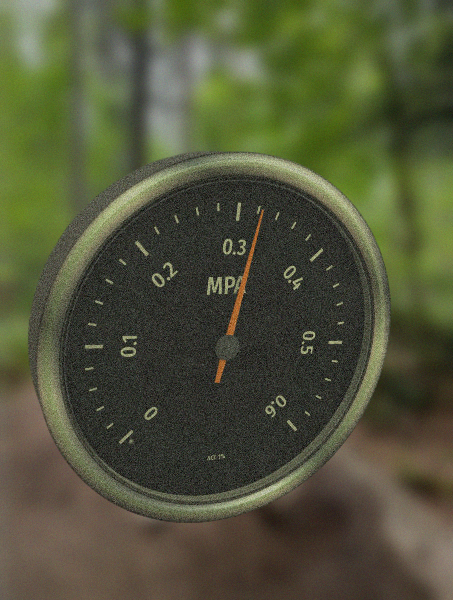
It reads 0.32 MPa
